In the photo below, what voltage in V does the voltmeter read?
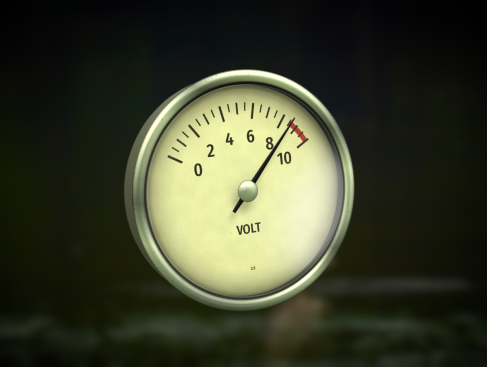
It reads 8.5 V
